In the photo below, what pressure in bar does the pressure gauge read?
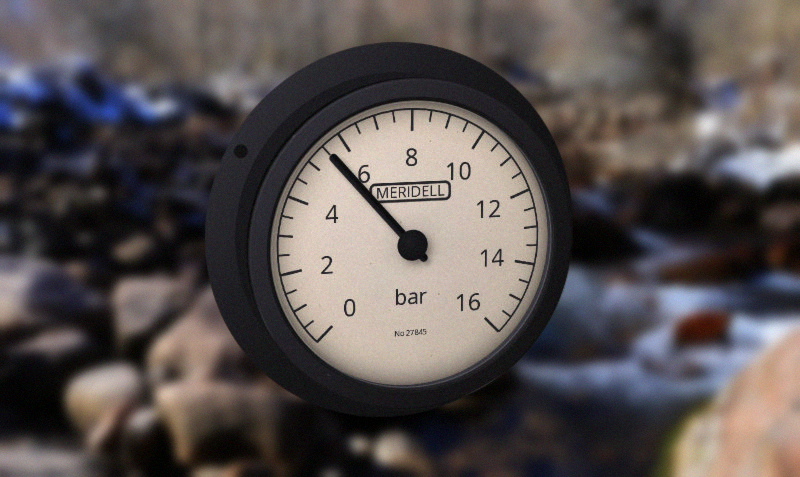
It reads 5.5 bar
